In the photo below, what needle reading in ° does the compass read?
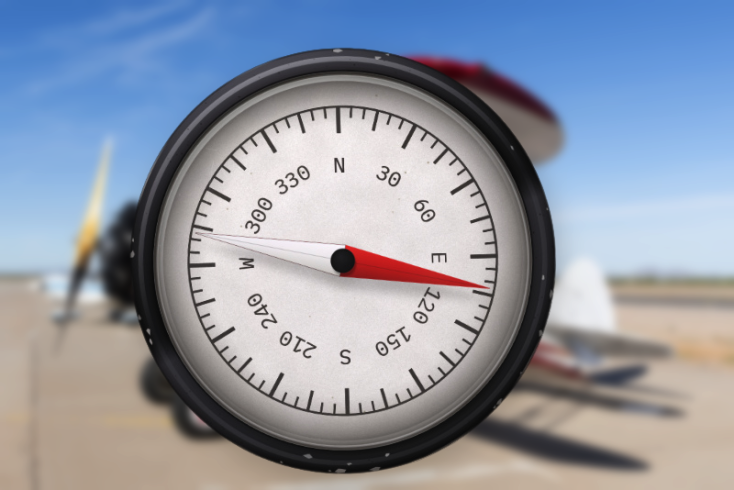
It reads 102.5 °
